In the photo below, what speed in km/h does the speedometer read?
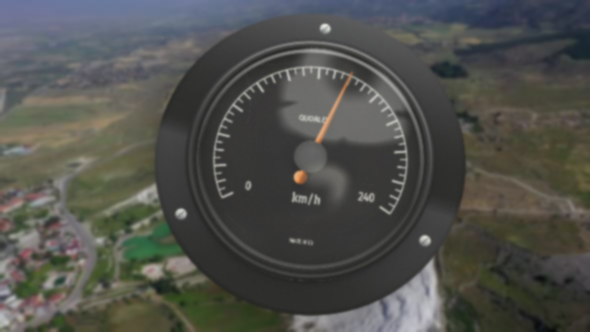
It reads 140 km/h
